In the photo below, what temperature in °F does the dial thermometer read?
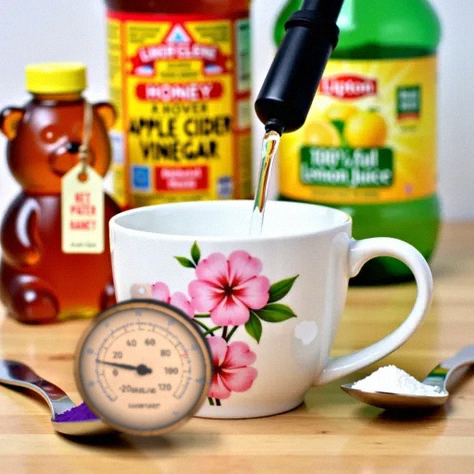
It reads 10 °F
